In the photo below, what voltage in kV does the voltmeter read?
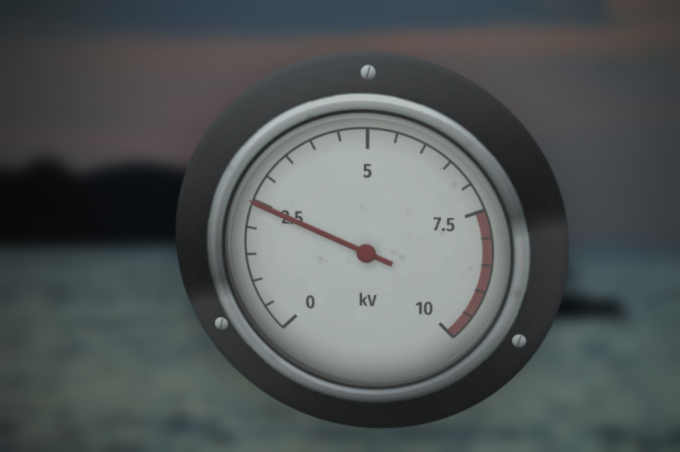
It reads 2.5 kV
